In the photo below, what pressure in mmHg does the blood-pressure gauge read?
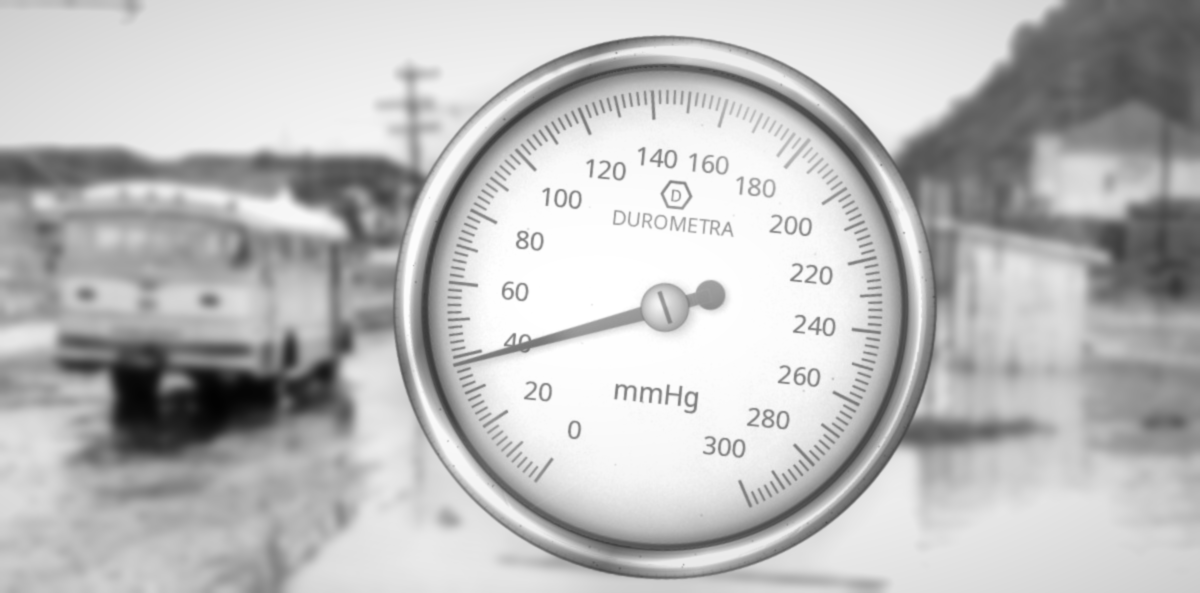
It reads 38 mmHg
